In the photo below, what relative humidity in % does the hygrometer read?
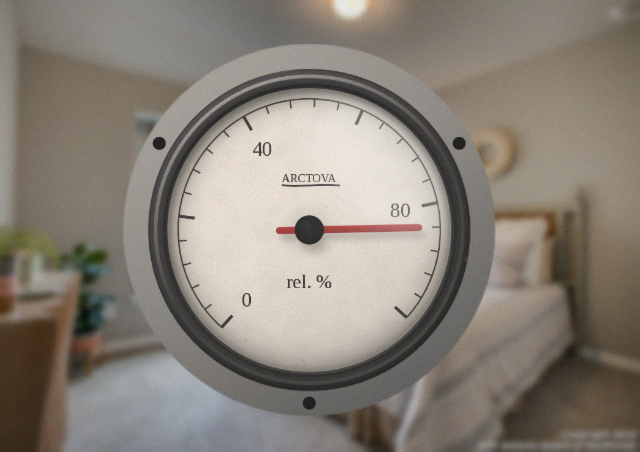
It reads 84 %
